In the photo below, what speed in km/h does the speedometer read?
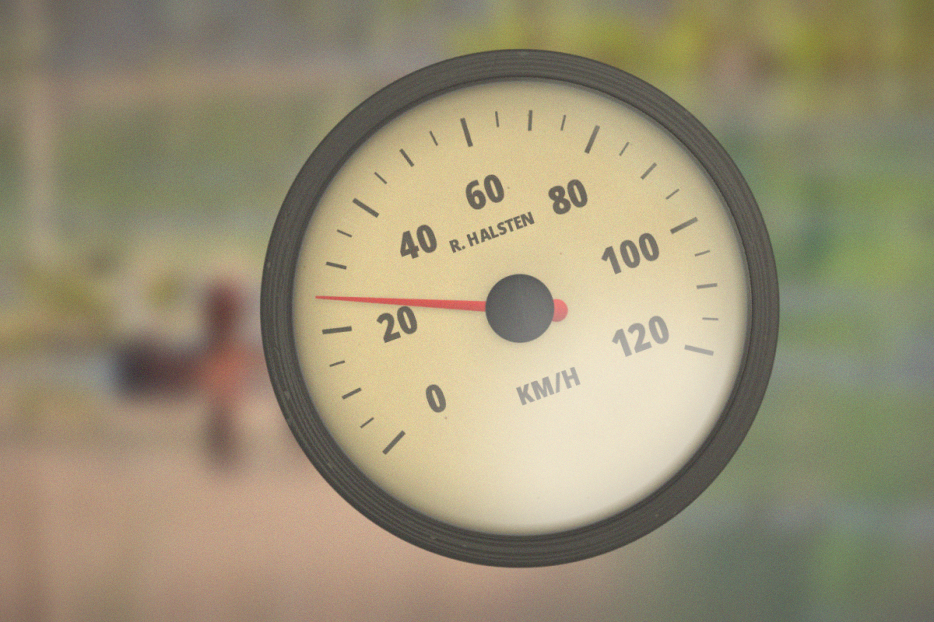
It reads 25 km/h
